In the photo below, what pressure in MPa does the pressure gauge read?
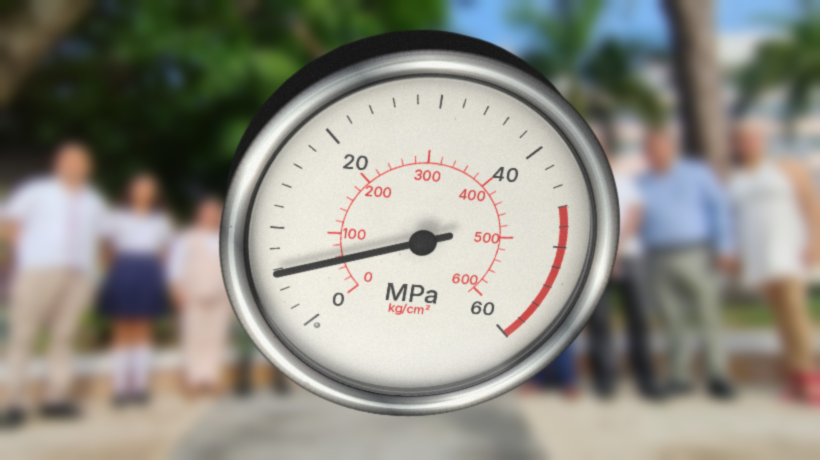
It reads 6 MPa
